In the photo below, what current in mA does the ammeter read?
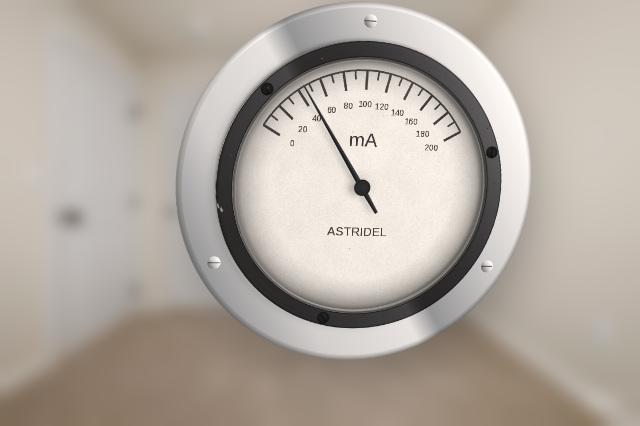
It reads 45 mA
